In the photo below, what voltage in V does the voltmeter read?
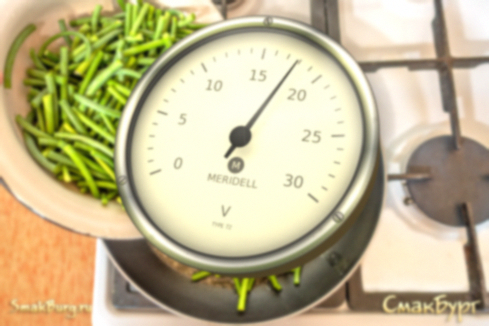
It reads 18 V
